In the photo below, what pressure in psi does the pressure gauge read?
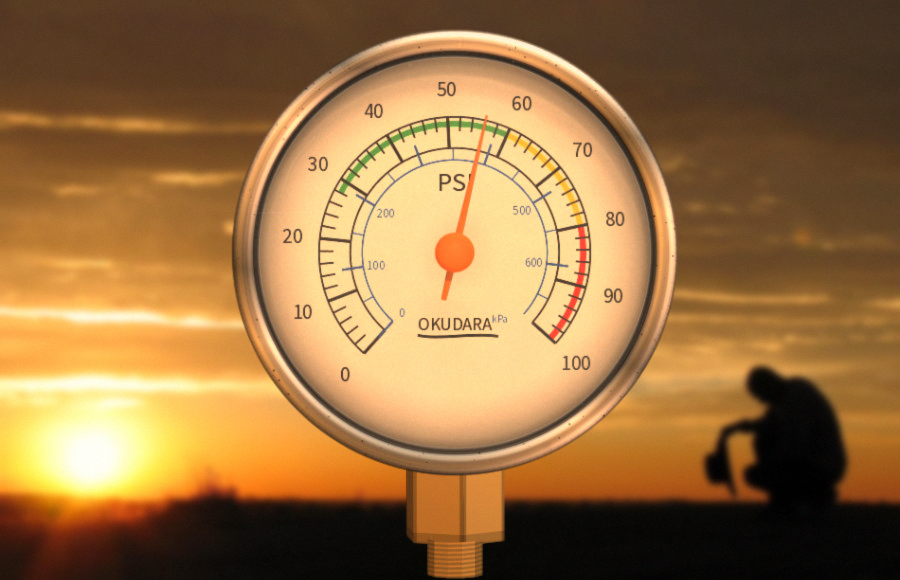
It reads 56 psi
